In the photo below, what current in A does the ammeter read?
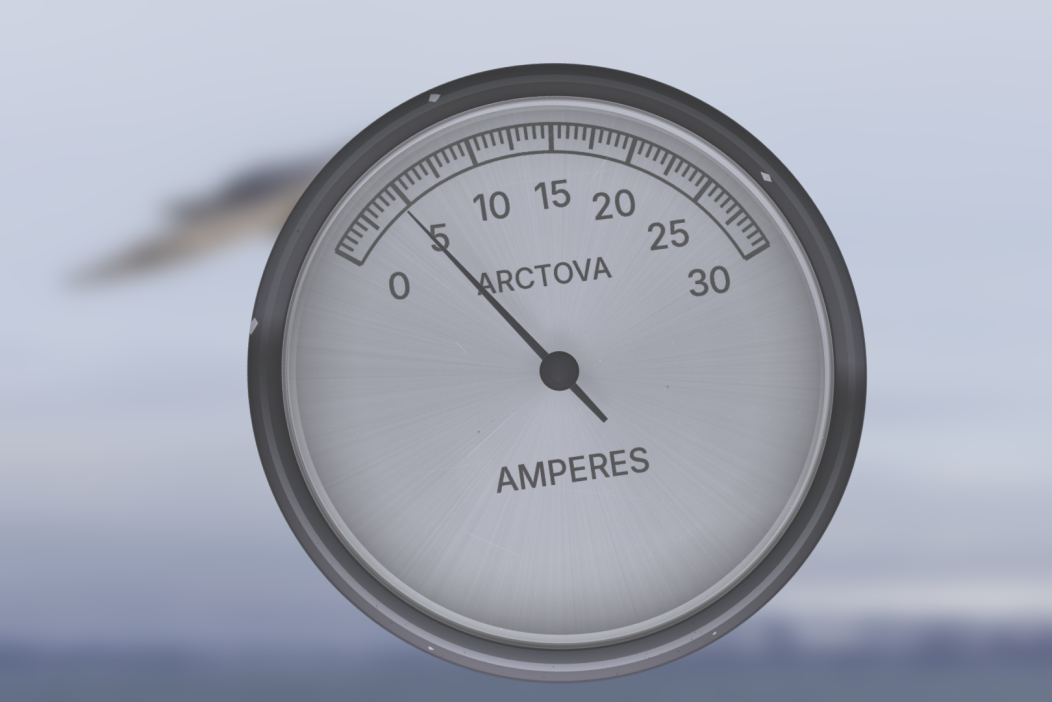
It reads 4.5 A
